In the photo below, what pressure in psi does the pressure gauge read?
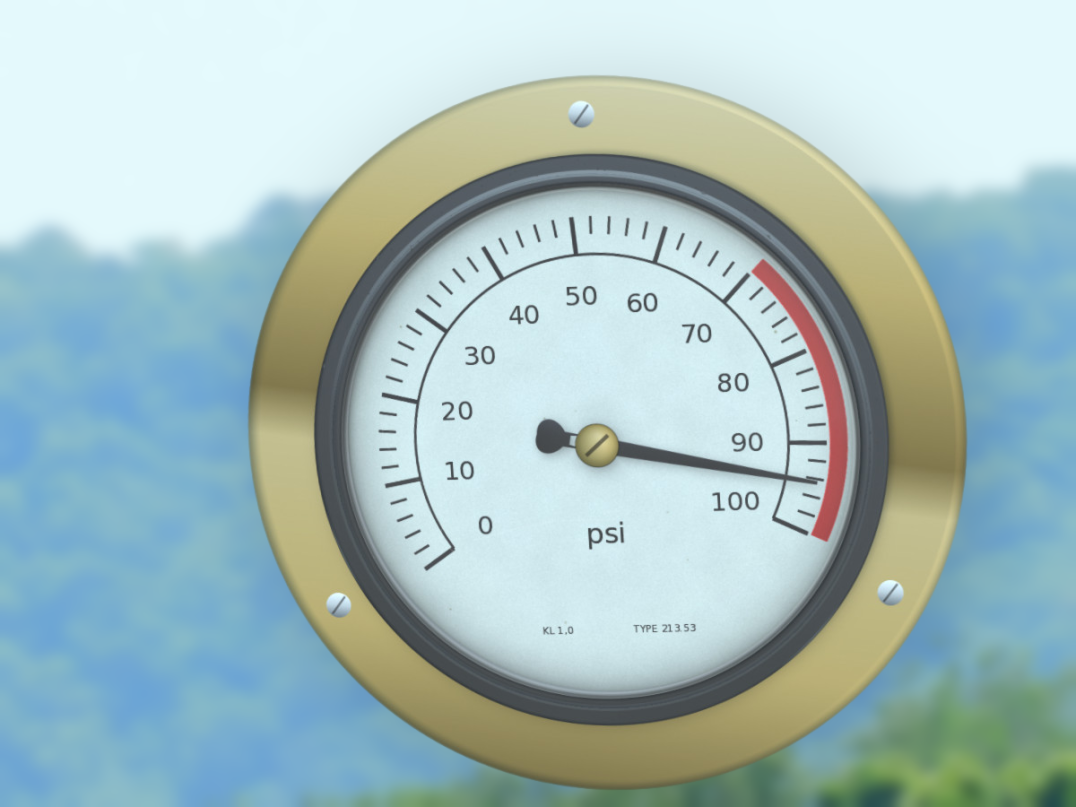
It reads 94 psi
